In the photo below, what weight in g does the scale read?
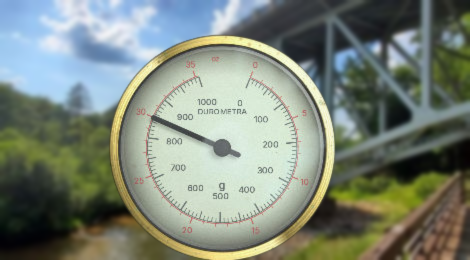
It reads 850 g
